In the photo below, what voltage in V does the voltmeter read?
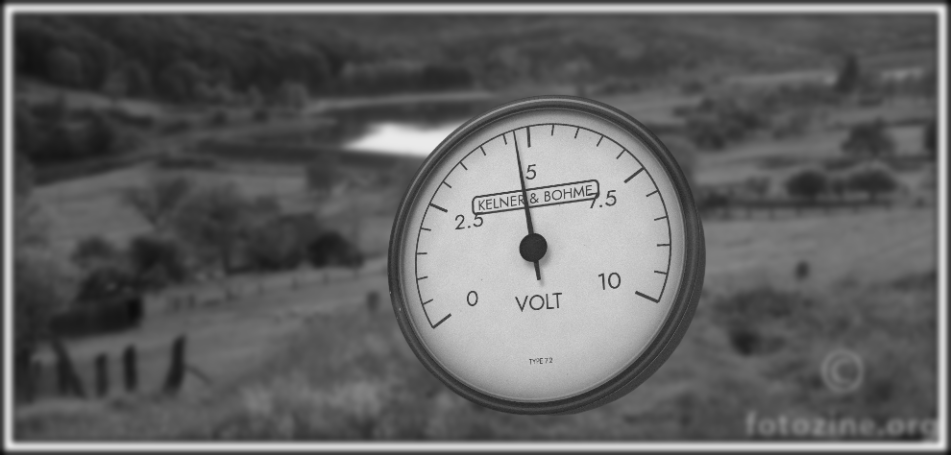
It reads 4.75 V
